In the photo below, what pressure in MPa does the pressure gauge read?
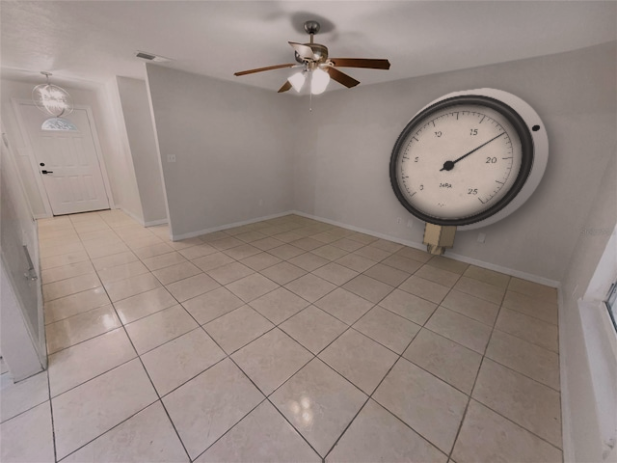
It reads 17.5 MPa
